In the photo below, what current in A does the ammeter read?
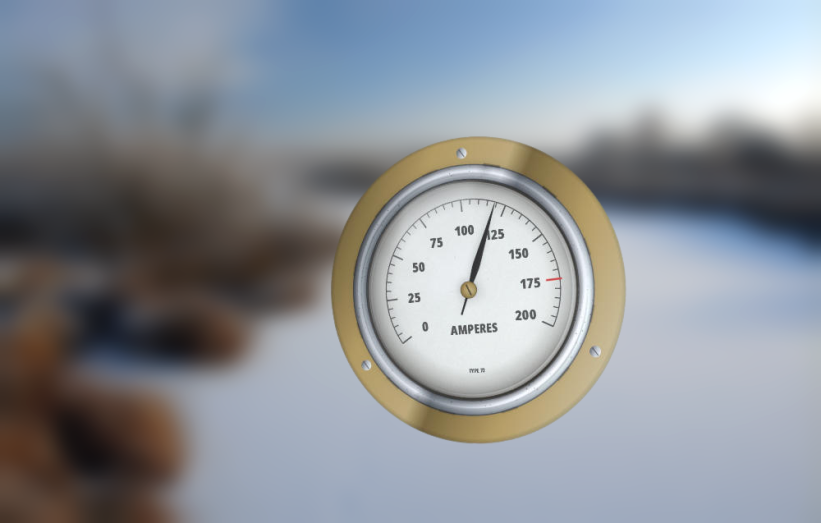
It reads 120 A
